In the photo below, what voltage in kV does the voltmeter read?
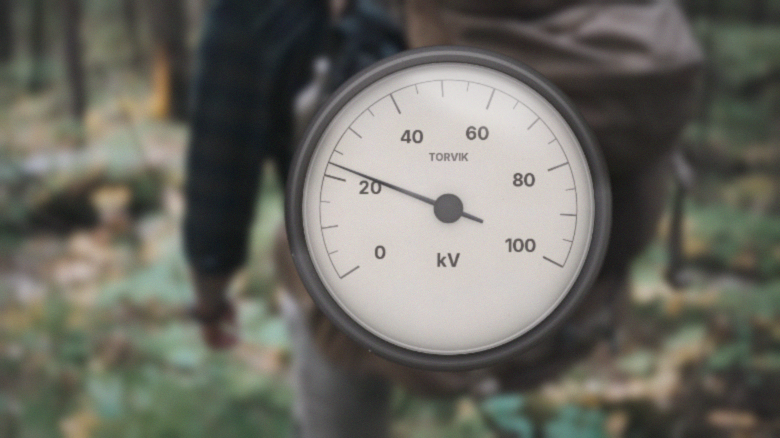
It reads 22.5 kV
